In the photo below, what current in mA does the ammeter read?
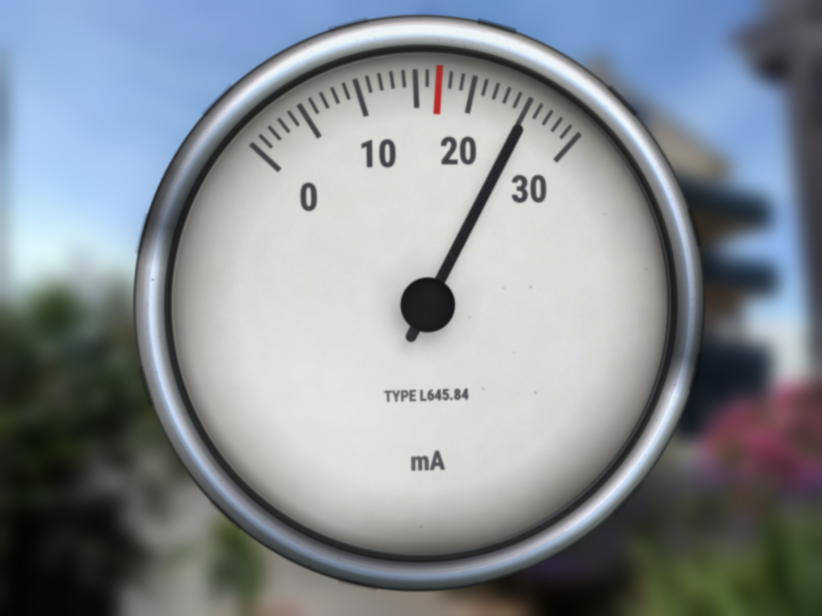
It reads 25 mA
